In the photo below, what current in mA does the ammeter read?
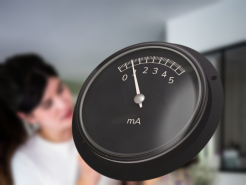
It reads 1 mA
